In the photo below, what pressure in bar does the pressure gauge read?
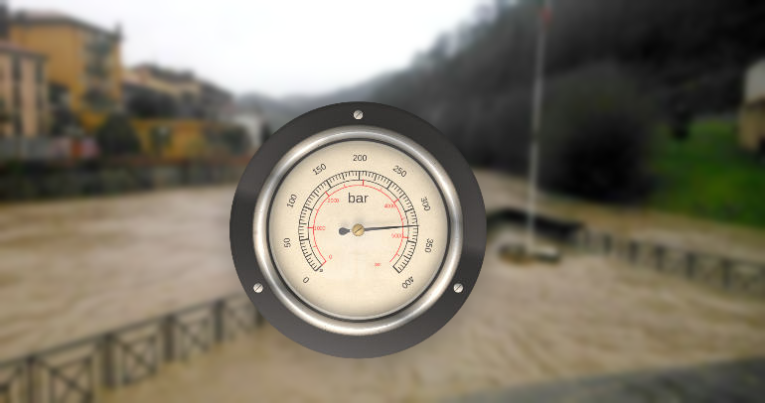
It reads 325 bar
